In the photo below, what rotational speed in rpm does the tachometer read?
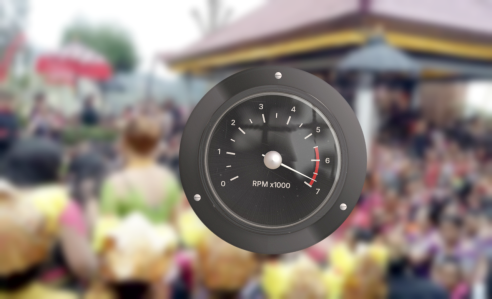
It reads 6750 rpm
